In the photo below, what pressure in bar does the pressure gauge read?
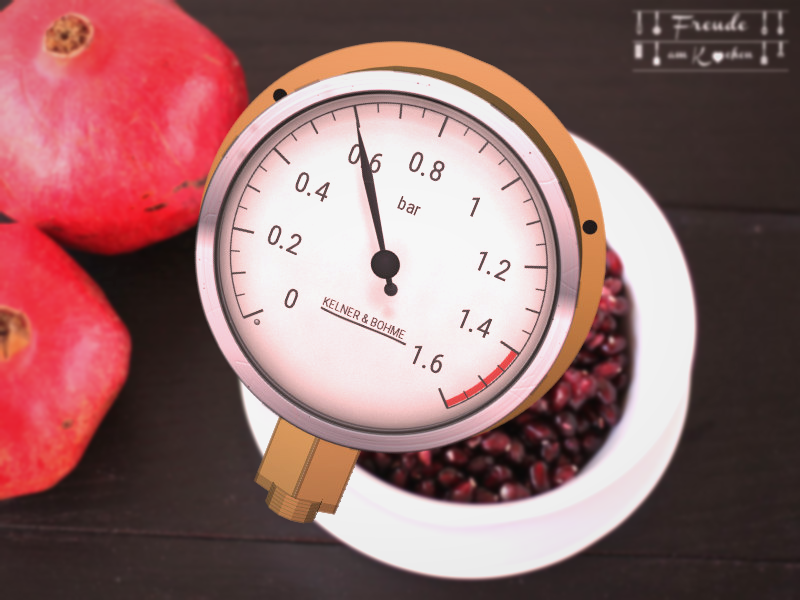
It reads 0.6 bar
